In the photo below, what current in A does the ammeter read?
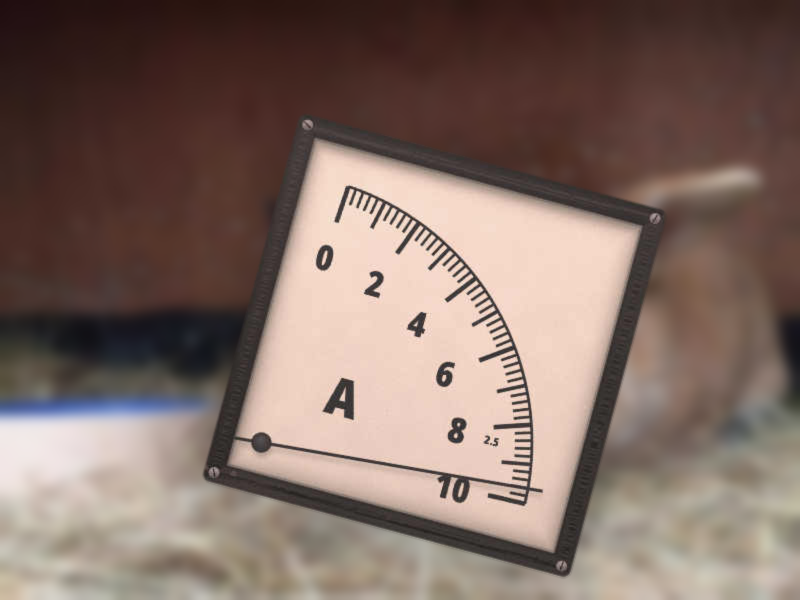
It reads 9.6 A
